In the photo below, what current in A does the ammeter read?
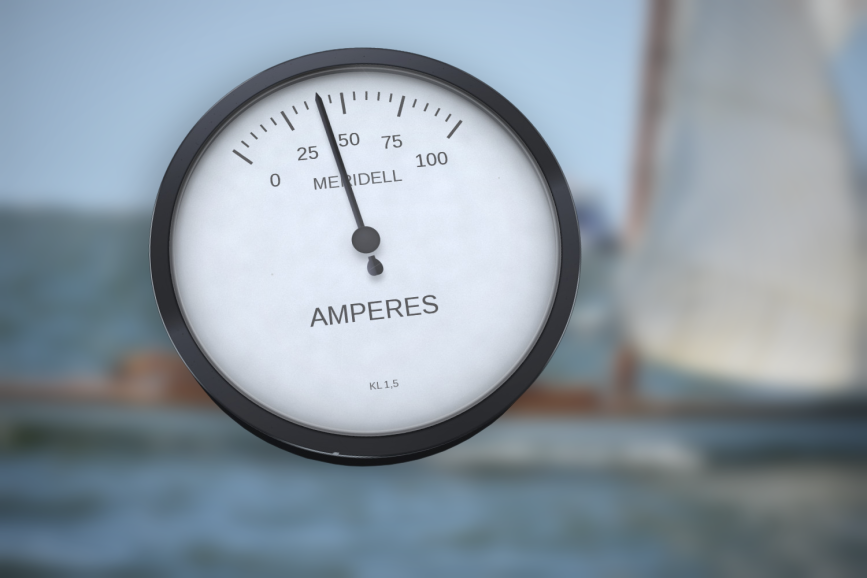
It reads 40 A
